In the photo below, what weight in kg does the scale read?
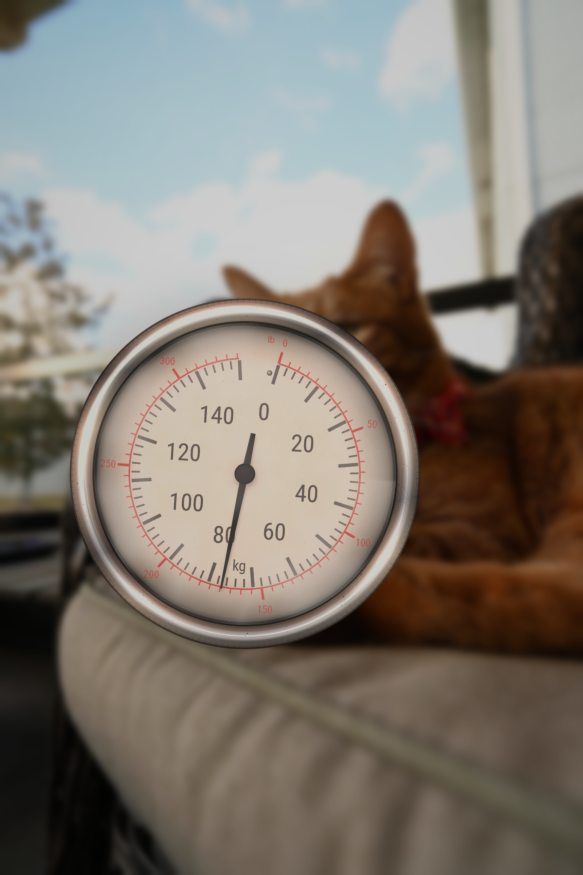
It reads 77 kg
